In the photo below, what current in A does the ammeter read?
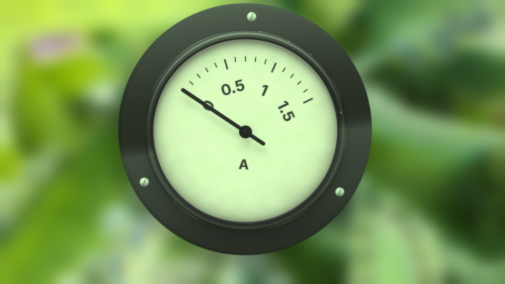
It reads 0 A
